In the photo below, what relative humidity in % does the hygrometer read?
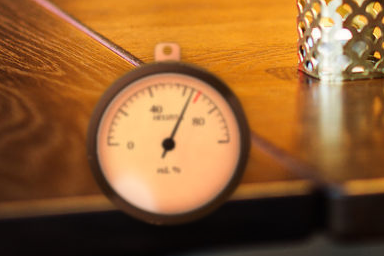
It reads 64 %
